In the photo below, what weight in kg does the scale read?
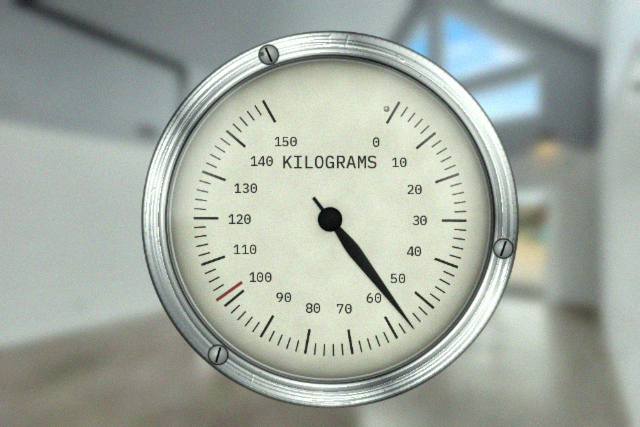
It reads 56 kg
